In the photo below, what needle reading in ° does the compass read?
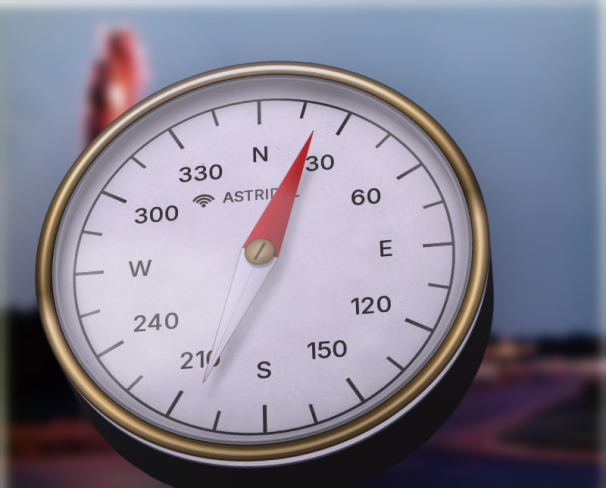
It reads 22.5 °
